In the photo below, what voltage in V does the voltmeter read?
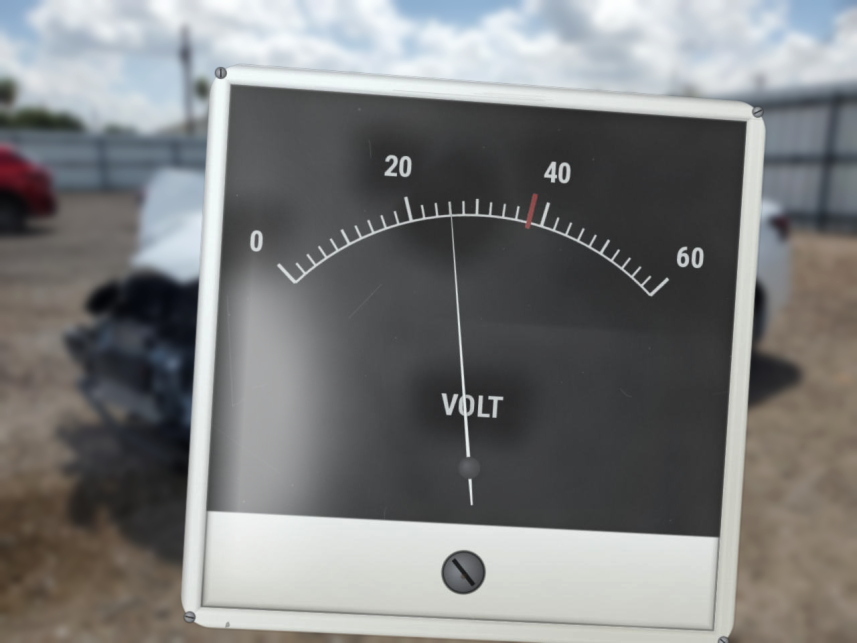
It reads 26 V
